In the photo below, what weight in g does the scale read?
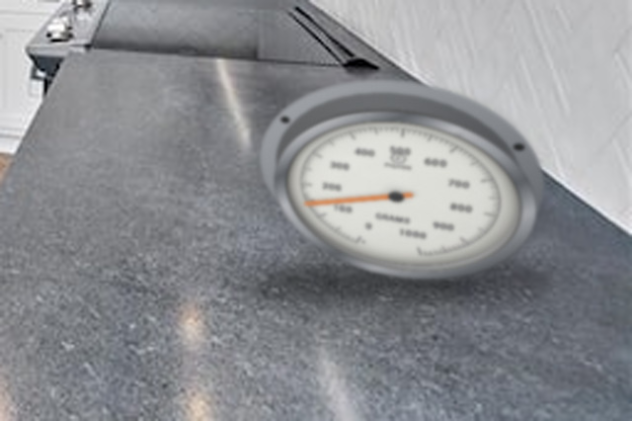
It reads 150 g
